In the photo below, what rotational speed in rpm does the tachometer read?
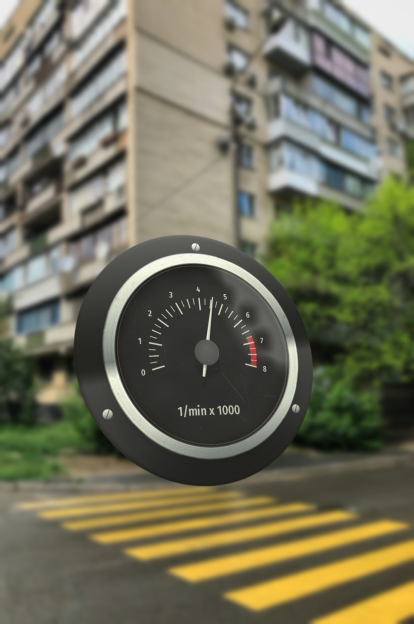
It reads 4500 rpm
